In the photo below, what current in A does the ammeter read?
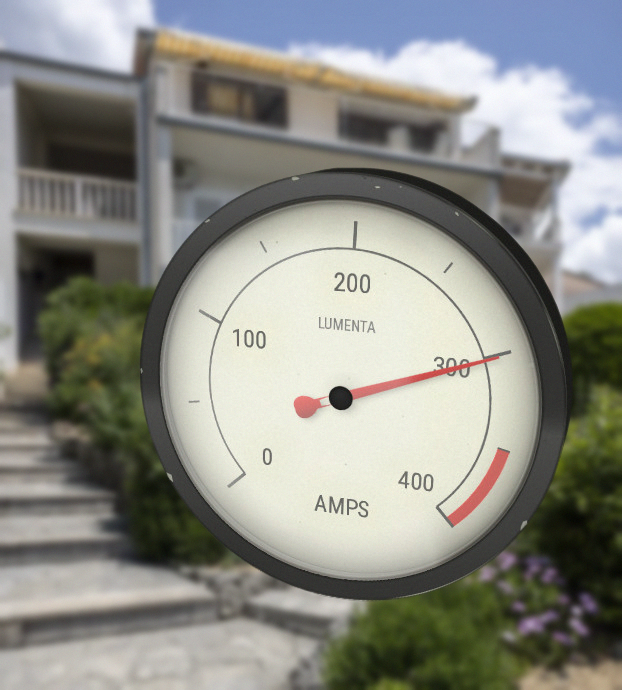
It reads 300 A
